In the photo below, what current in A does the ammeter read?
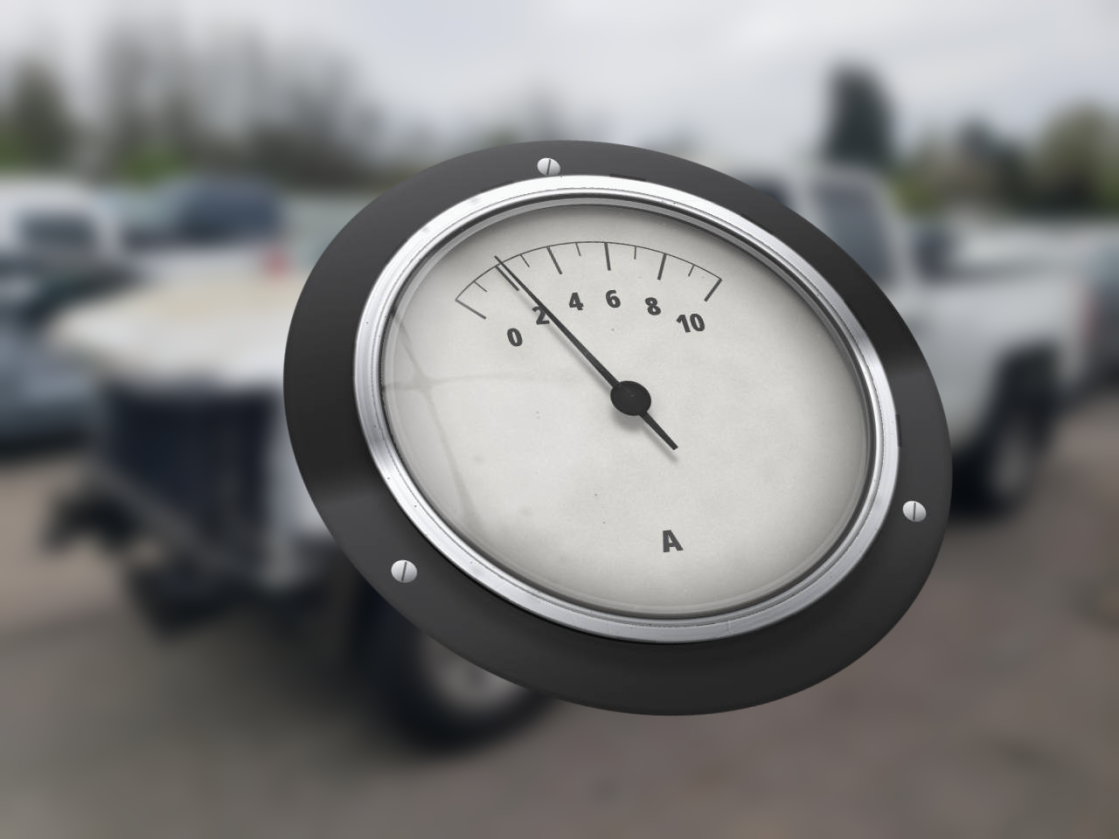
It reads 2 A
